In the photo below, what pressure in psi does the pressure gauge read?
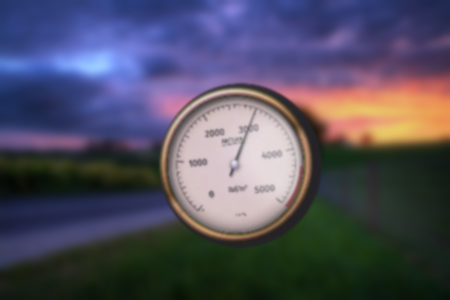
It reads 3000 psi
